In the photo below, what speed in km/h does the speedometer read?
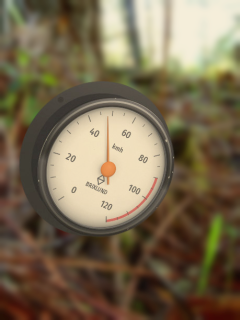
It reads 47.5 km/h
